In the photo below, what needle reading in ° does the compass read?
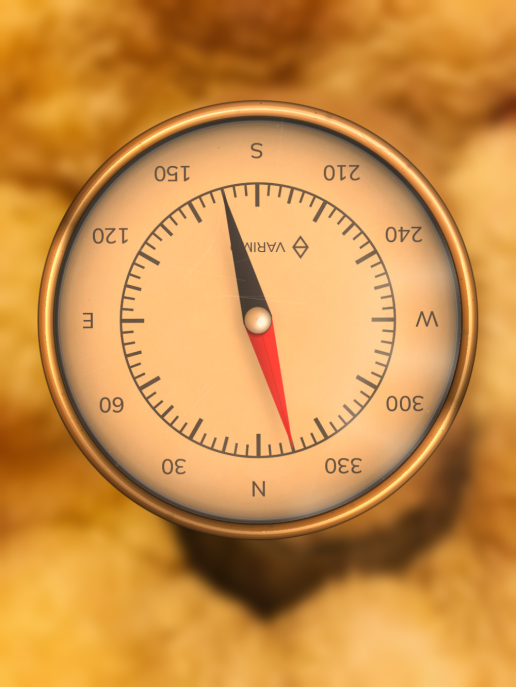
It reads 345 °
